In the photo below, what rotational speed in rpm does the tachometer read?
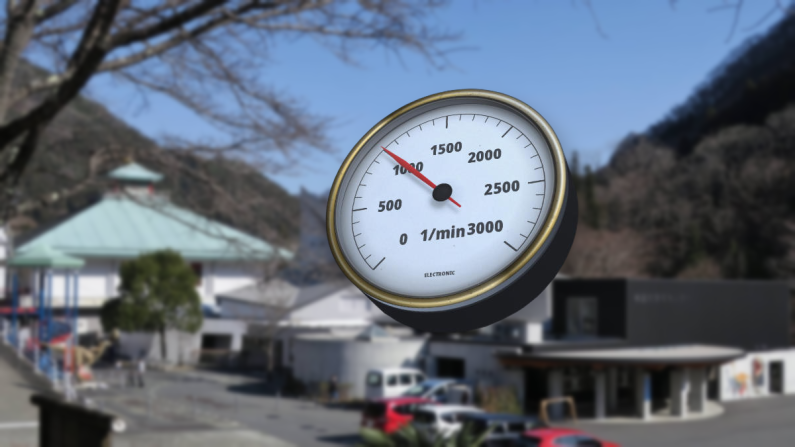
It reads 1000 rpm
